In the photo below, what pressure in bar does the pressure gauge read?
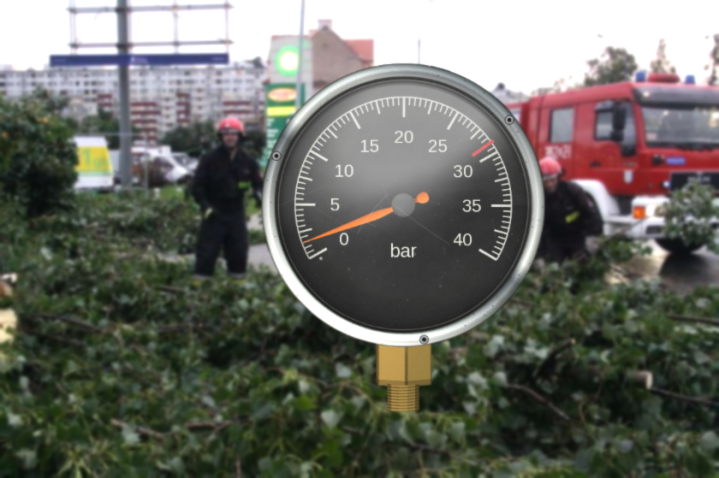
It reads 1.5 bar
